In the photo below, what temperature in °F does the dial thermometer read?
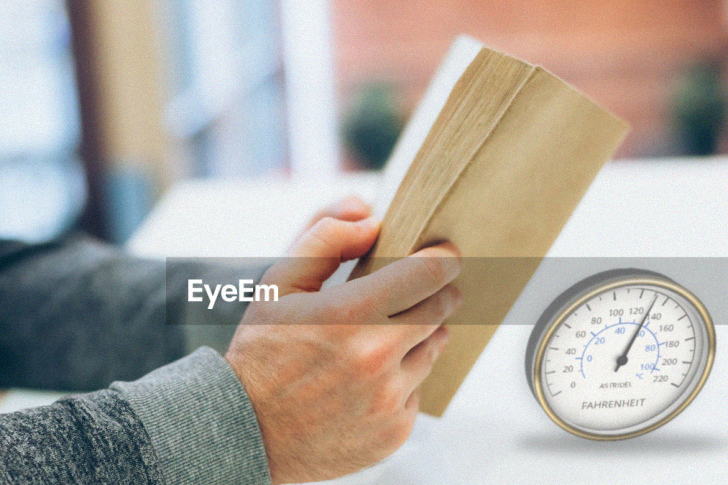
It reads 130 °F
